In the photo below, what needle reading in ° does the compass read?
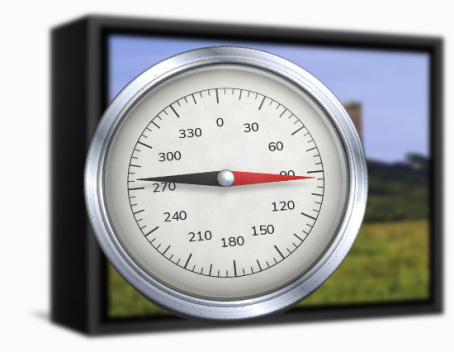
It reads 95 °
